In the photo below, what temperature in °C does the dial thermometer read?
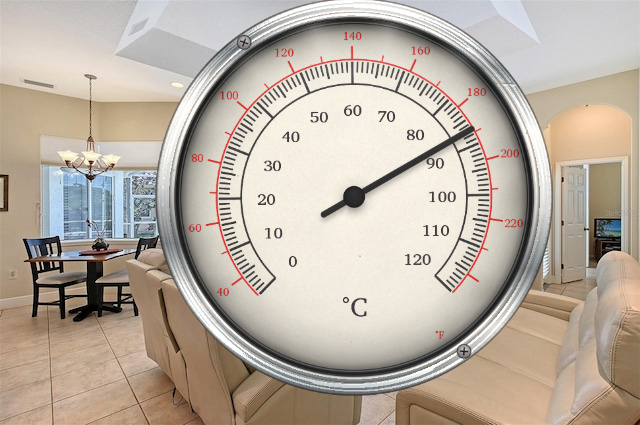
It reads 87 °C
